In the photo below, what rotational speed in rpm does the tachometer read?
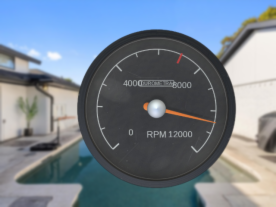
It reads 10500 rpm
